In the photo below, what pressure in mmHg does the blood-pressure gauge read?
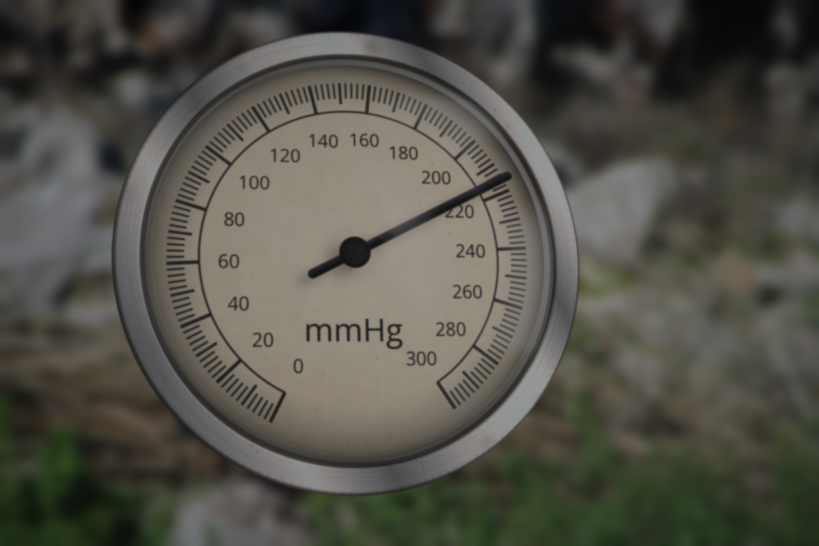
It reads 216 mmHg
